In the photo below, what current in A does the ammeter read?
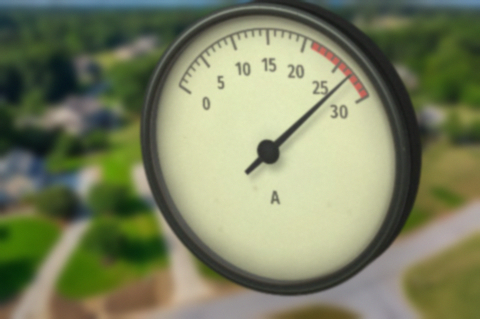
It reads 27 A
